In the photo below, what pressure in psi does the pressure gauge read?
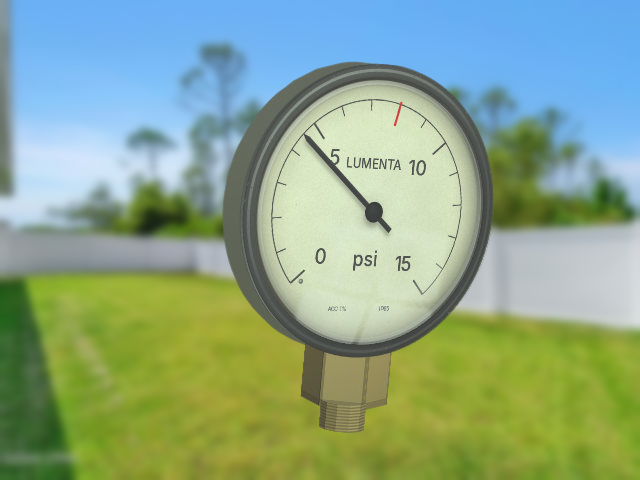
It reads 4.5 psi
